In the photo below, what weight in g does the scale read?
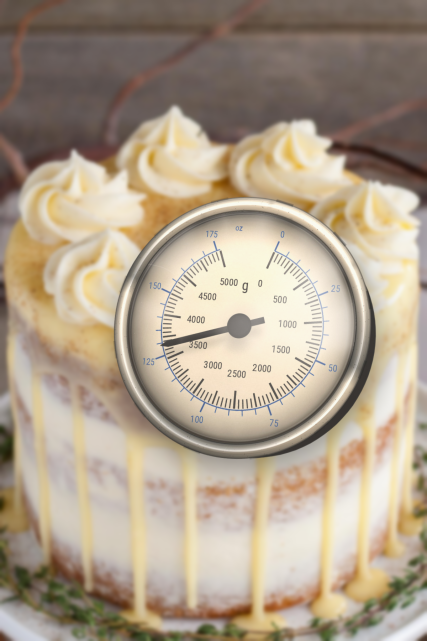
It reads 3650 g
